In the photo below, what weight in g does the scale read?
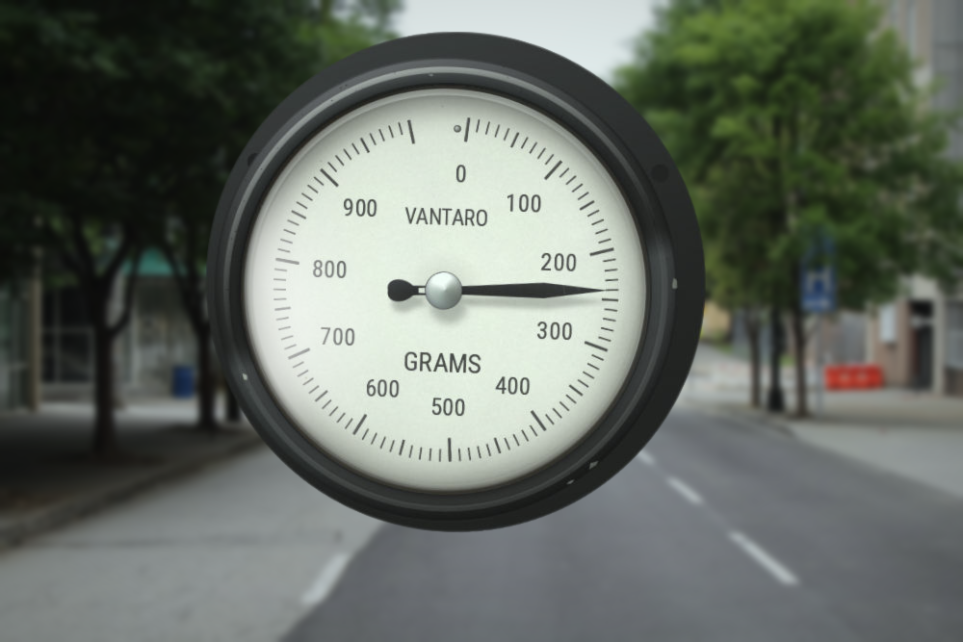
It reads 240 g
